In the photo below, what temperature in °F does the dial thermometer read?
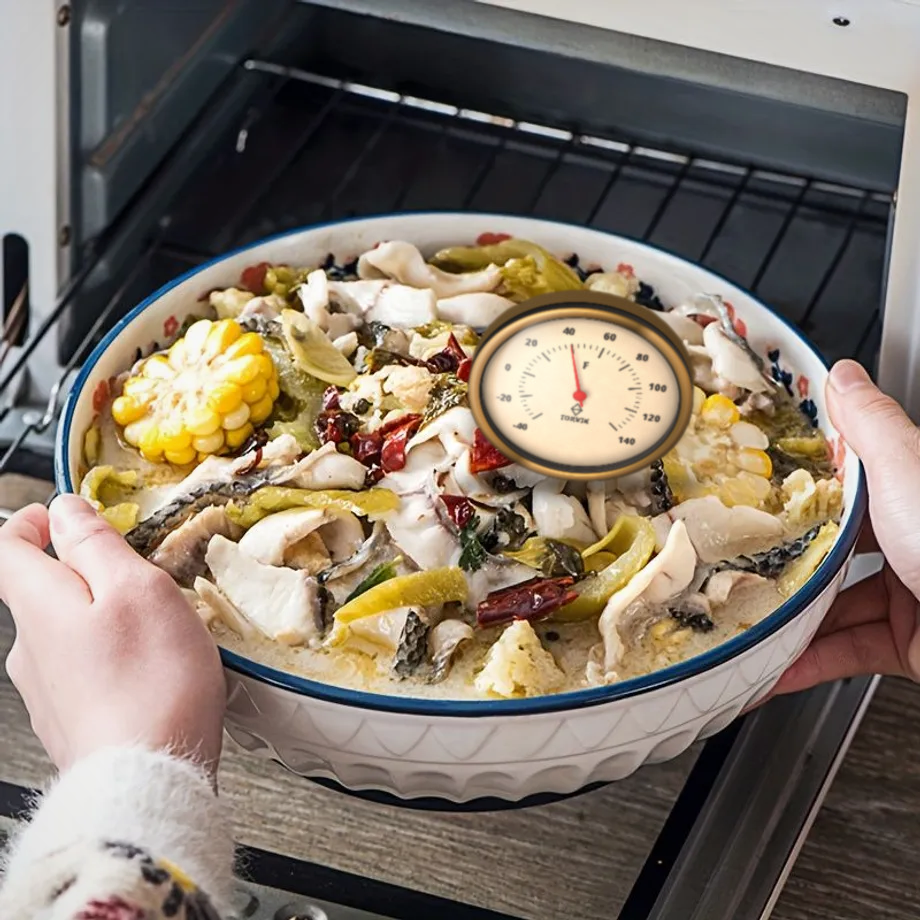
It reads 40 °F
